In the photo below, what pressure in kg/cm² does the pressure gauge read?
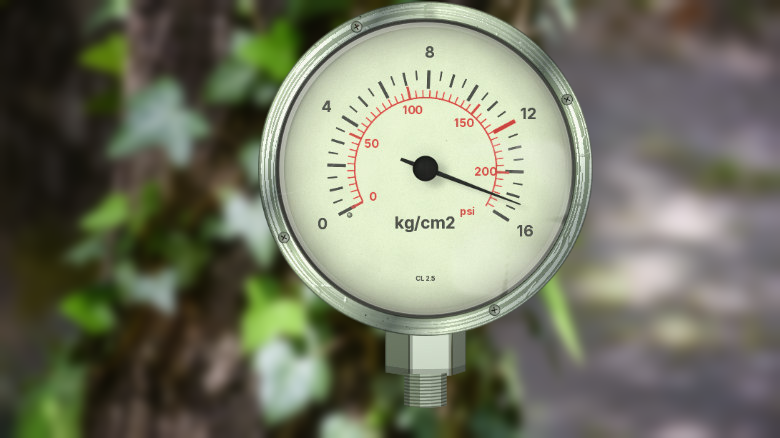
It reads 15.25 kg/cm²
